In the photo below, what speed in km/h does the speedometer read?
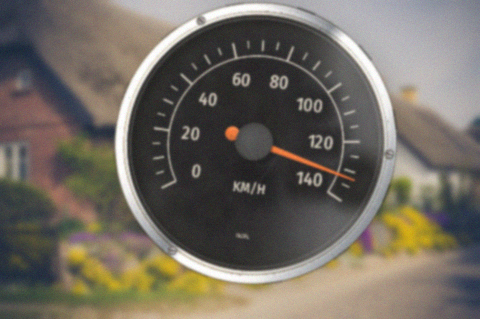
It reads 132.5 km/h
